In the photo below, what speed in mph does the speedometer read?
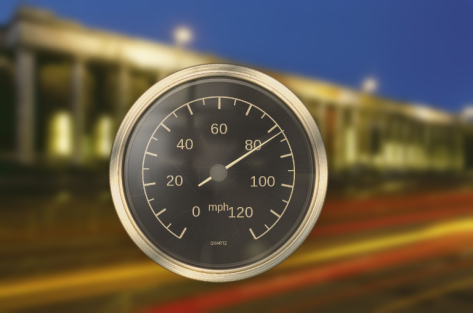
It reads 82.5 mph
